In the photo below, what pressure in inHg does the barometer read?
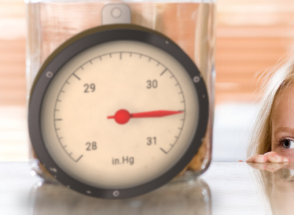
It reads 30.5 inHg
